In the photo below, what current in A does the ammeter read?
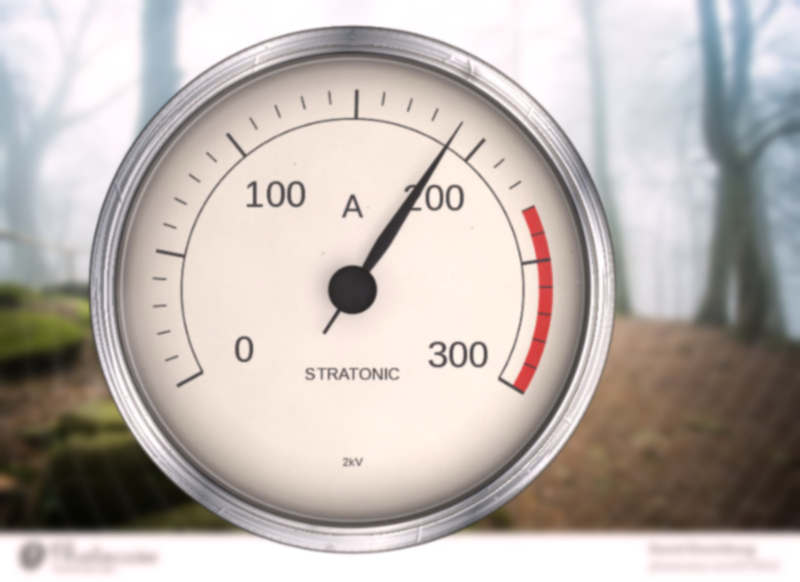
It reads 190 A
